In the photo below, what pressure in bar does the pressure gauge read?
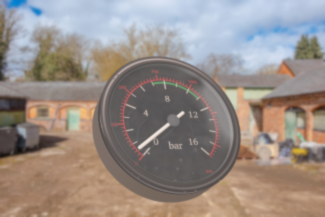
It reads 0.5 bar
